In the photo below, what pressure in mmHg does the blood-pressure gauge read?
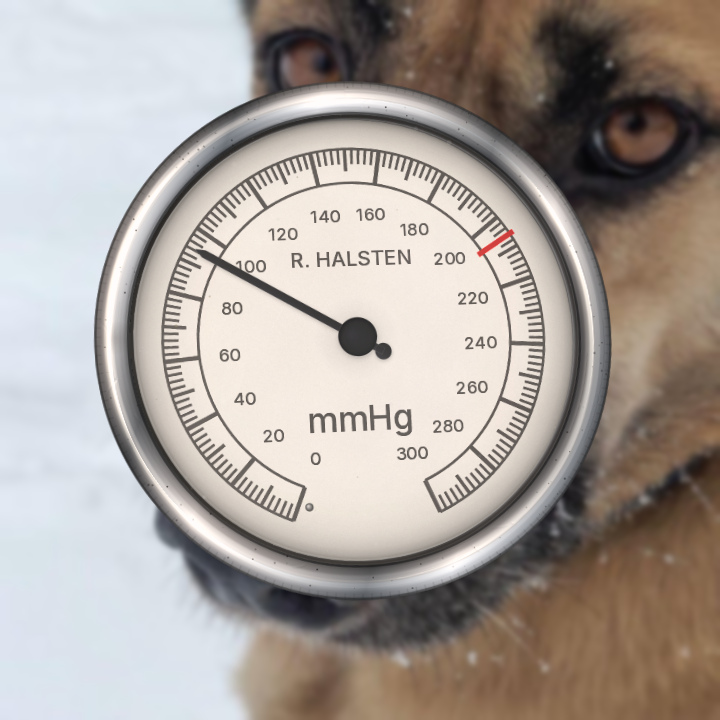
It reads 94 mmHg
